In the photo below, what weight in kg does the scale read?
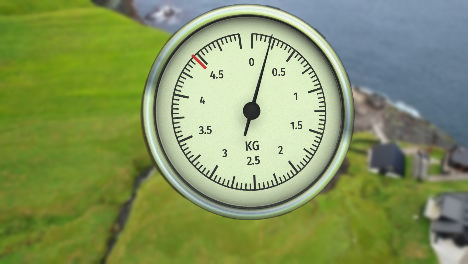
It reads 0.2 kg
